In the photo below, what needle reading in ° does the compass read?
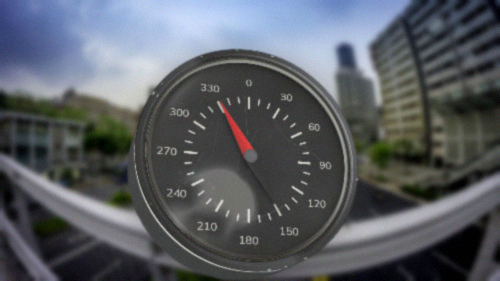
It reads 330 °
